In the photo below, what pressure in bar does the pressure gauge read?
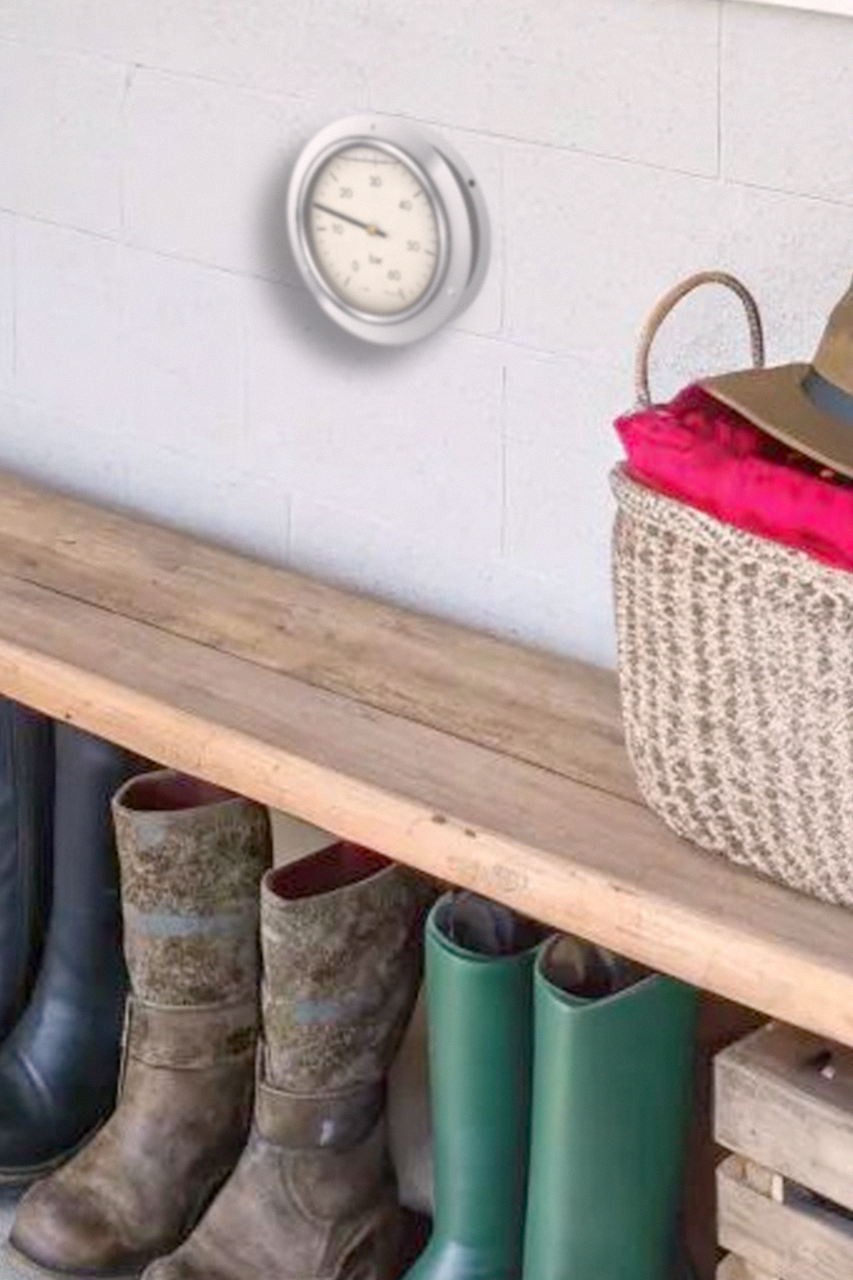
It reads 14 bar
